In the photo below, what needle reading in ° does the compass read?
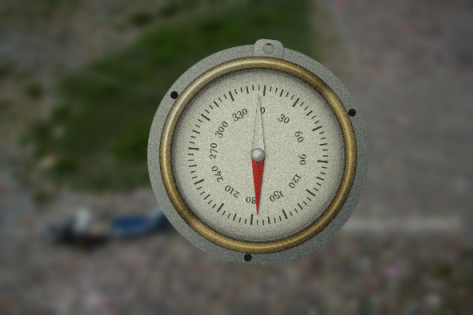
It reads 175 °
